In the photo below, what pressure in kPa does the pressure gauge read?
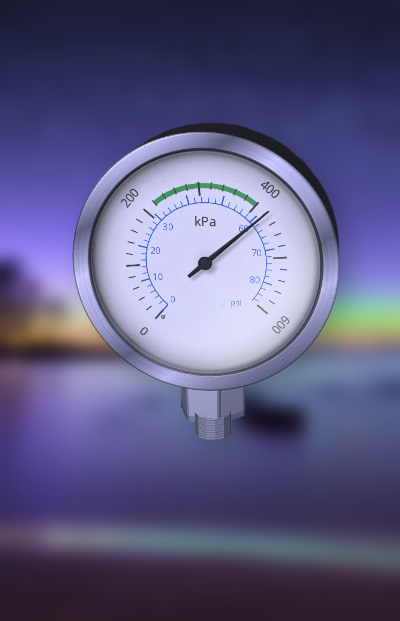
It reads 420 kPa
